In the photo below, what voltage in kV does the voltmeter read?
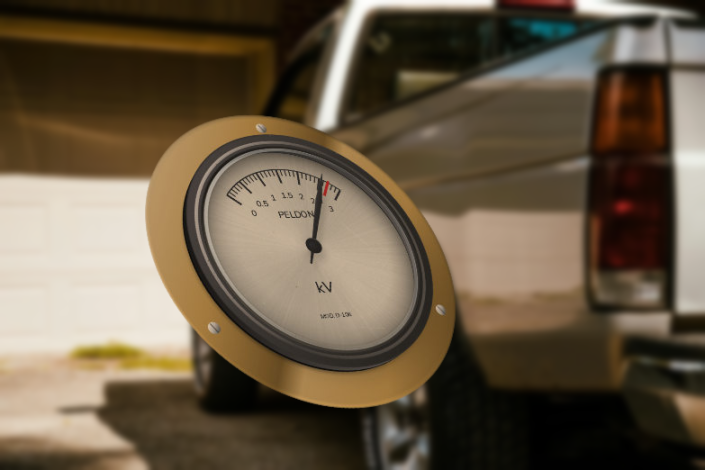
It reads 2.5 kV
